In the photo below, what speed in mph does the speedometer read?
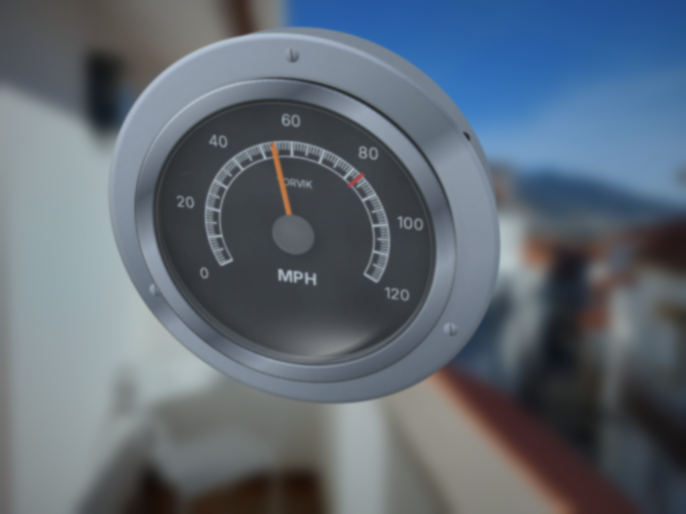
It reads 55 mph
